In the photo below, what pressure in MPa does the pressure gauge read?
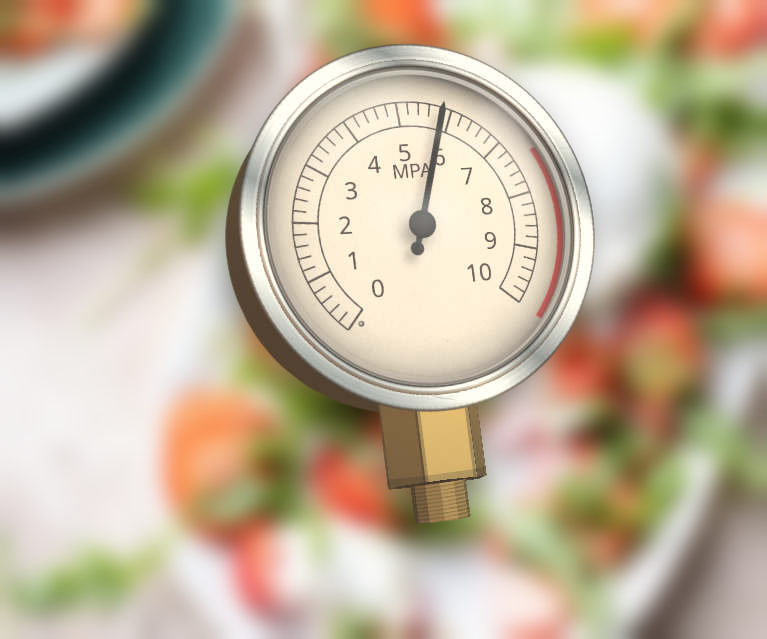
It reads 5.8 MPa
